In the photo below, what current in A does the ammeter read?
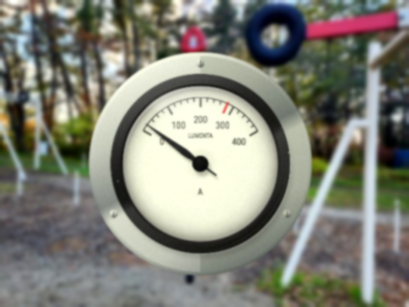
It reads 20 A
